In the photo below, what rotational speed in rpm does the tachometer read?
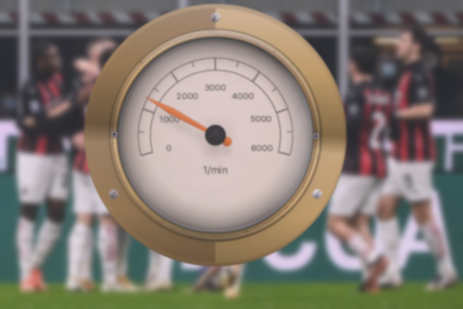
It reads 1250 rpm
